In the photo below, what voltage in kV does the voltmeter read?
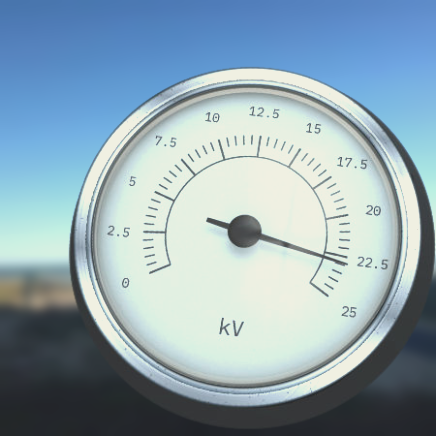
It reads 23 kV
